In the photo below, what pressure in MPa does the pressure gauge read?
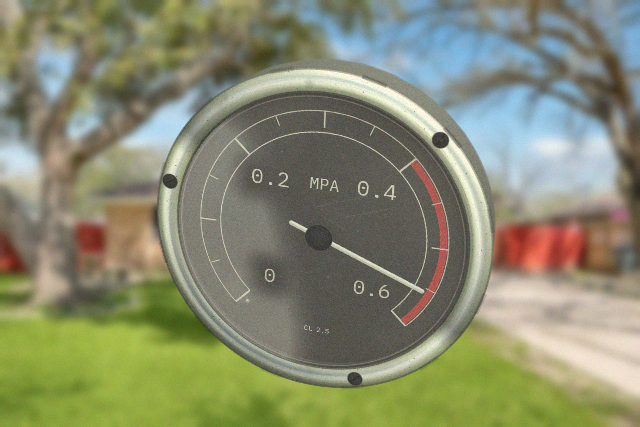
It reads 0.55 MPa
